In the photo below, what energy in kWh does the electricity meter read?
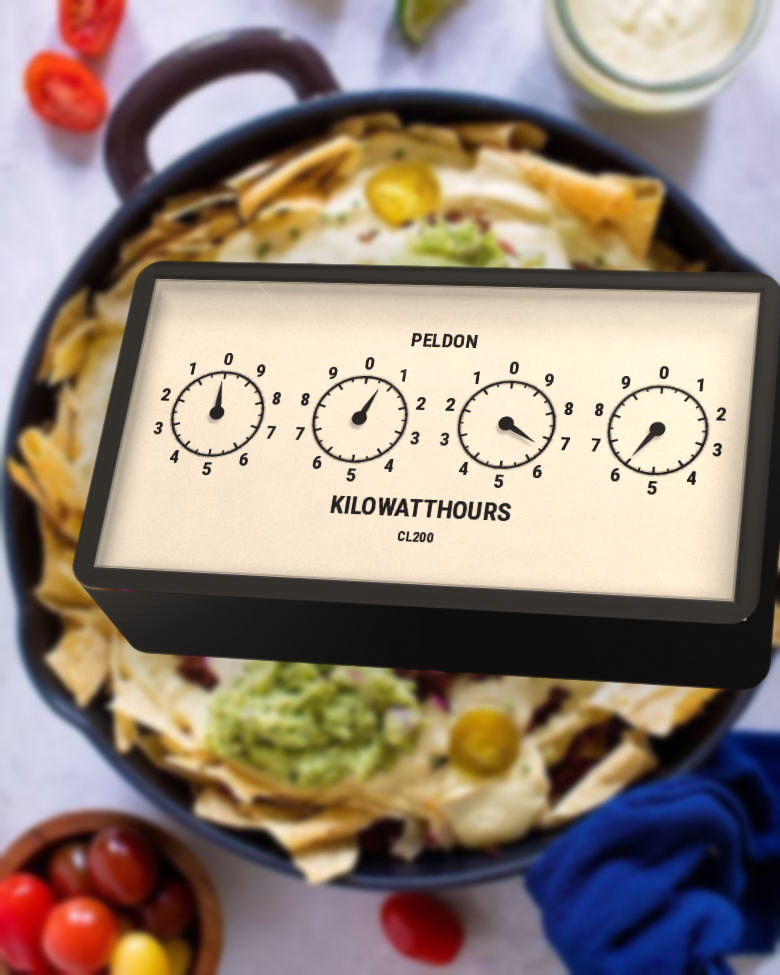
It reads 66 kWh
